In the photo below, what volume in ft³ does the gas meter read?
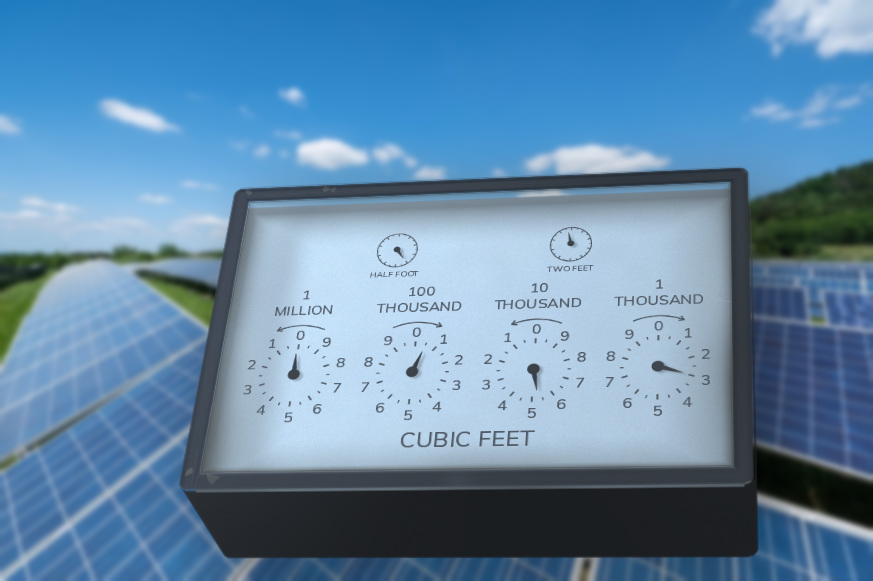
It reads 5300 ft³
